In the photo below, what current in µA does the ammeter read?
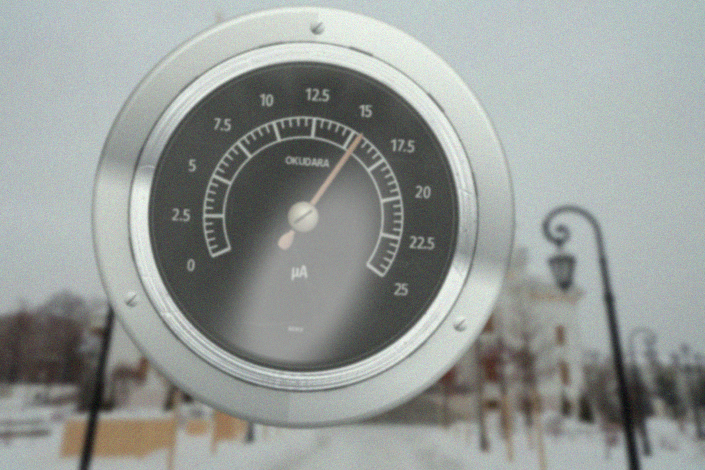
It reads 15.5 µA
